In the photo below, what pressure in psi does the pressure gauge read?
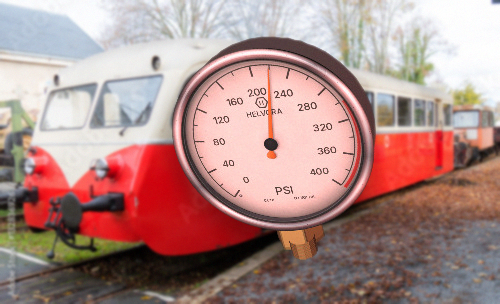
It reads 220 psi
